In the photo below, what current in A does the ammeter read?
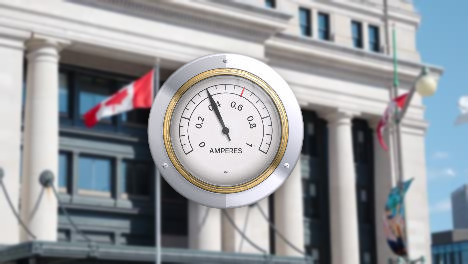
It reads 0.4 A
